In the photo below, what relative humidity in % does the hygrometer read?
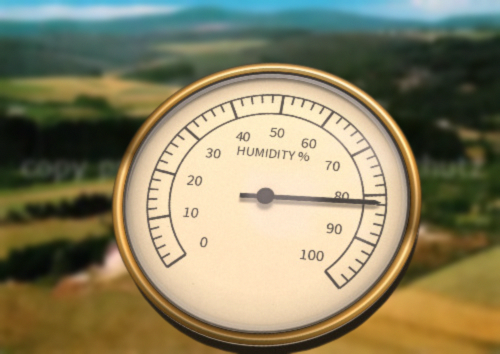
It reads 82 %
